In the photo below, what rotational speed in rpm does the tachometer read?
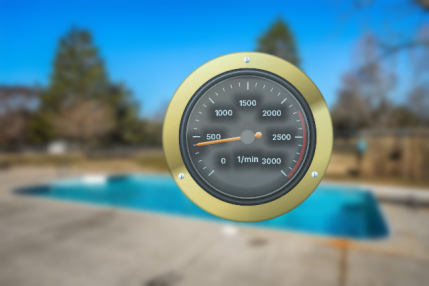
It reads 400 rpm
